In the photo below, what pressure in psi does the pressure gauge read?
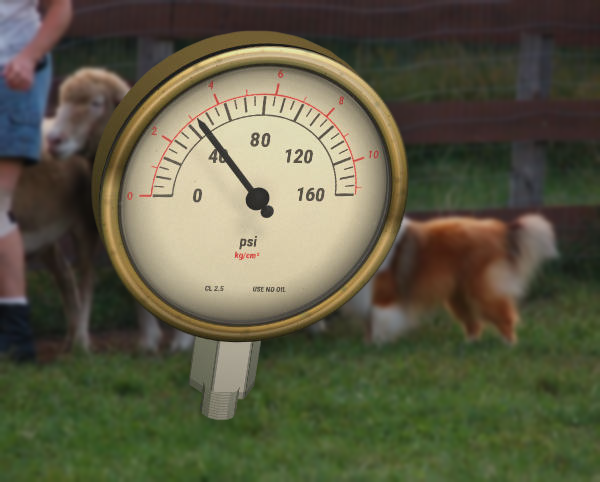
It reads 45 psi
